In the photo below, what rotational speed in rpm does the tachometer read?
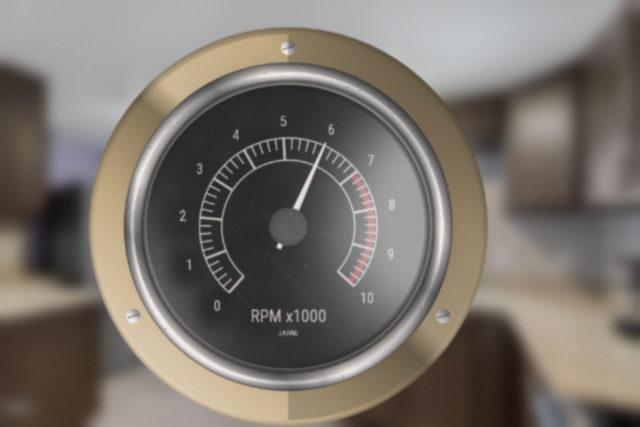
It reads 6000 rpm
